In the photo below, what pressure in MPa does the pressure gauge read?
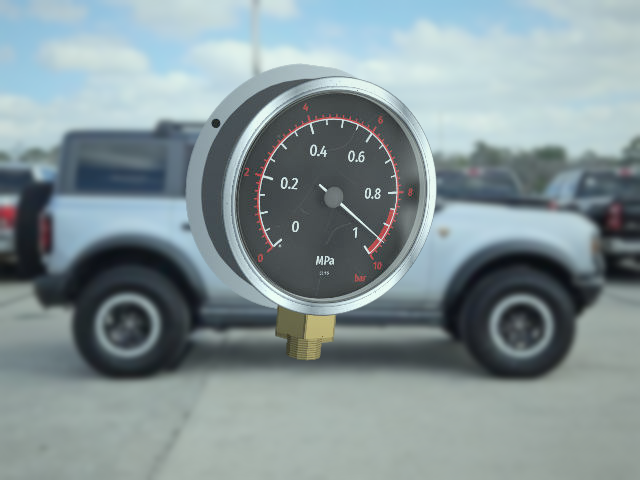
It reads 0.95 MPa
